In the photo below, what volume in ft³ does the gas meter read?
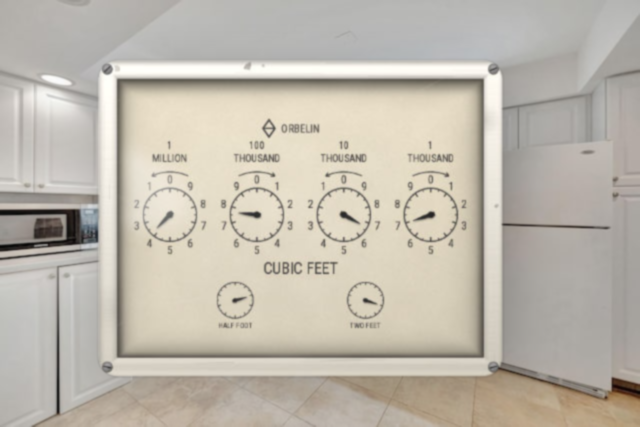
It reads 376700 ft³
